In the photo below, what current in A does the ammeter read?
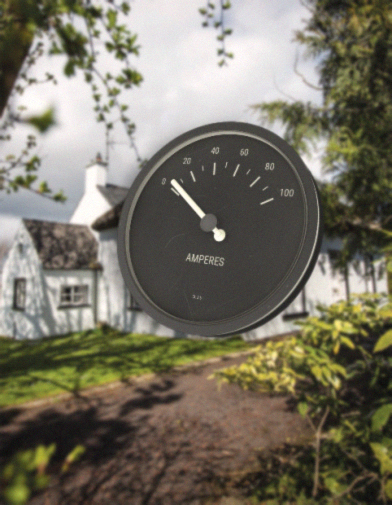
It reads 5 A
